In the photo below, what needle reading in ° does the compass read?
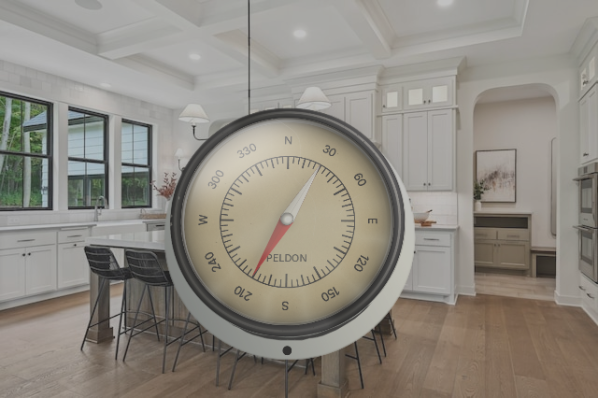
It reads 210 °
